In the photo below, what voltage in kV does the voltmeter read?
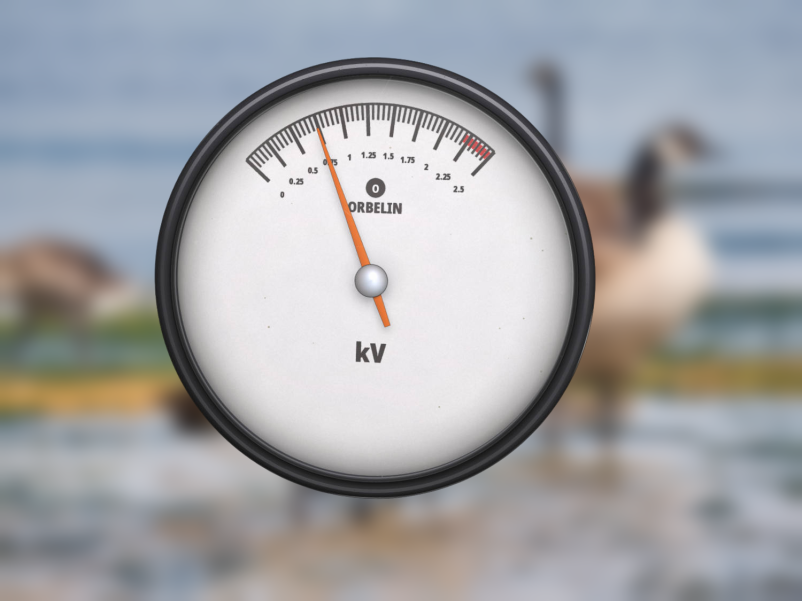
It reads 0.75 kV
